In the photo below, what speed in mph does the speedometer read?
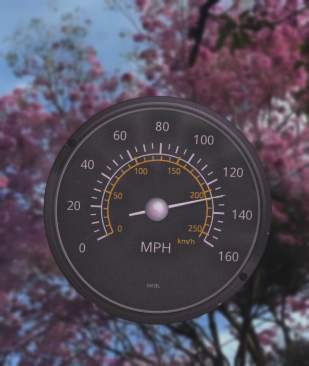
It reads 130 mph
